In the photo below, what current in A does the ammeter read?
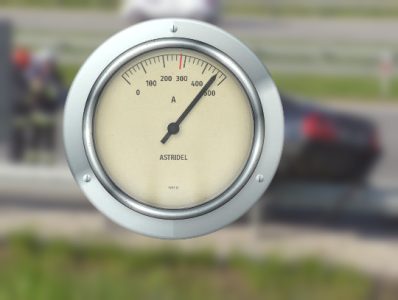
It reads 460 A
